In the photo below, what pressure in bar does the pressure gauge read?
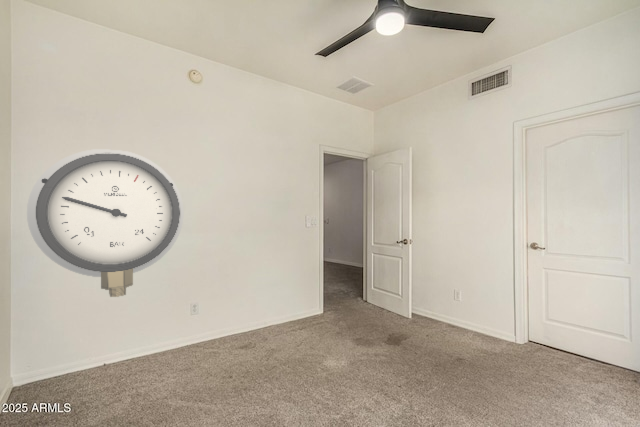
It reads 5 bar
